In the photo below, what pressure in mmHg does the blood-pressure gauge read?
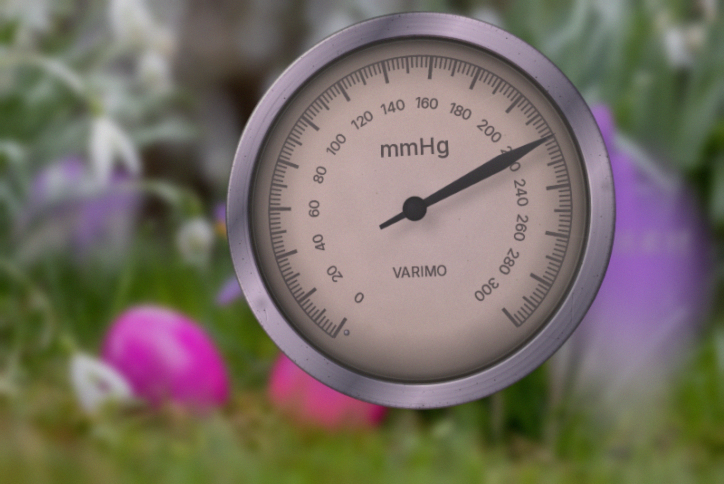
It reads 220 mmHg
